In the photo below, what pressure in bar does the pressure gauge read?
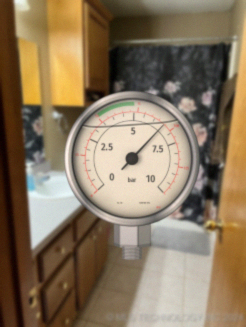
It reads 6.5 bar
